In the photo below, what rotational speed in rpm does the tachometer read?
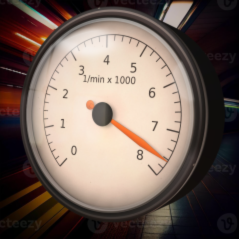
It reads 7600 rpm
